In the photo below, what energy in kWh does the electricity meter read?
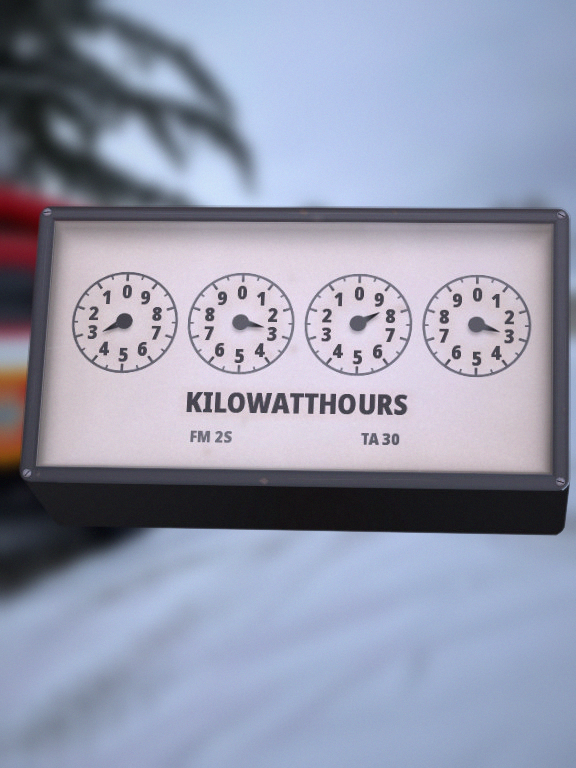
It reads 3283 kWh
